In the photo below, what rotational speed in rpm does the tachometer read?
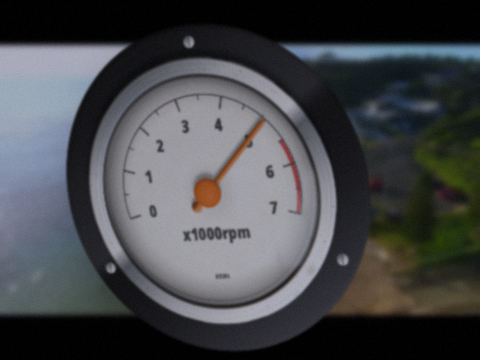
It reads 5000 rpm
